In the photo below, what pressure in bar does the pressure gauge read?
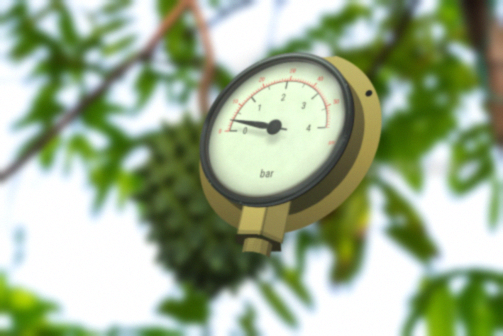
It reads 0.25 bar
